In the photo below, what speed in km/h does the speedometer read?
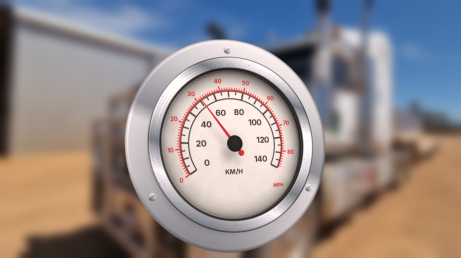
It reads 50 km/h
